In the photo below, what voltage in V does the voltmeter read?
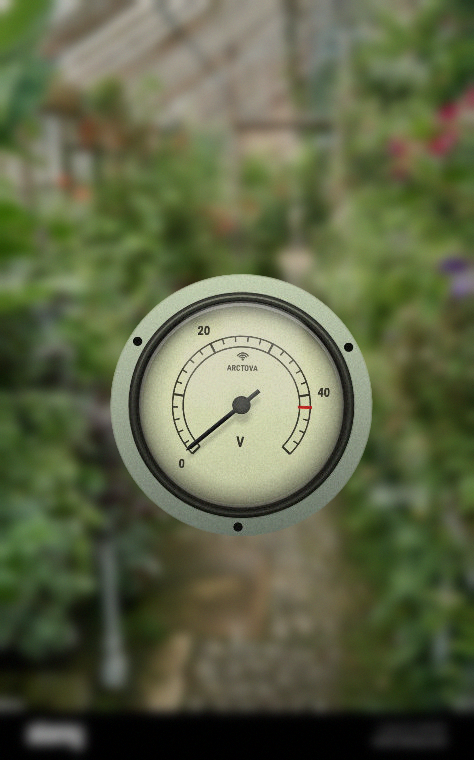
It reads 1 V
